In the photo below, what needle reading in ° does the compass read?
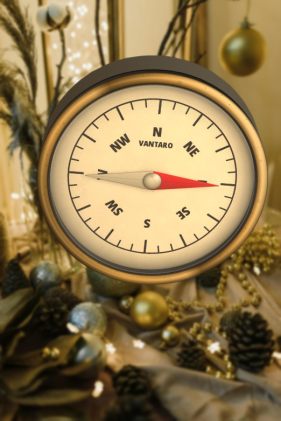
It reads 90 °
